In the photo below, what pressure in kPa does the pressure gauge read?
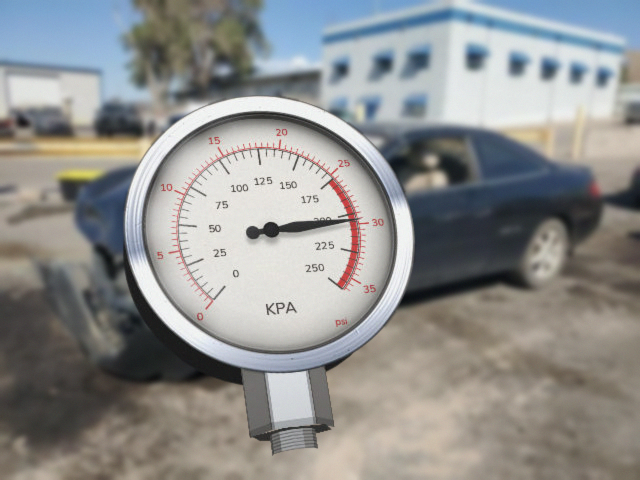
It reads 205 kPa
